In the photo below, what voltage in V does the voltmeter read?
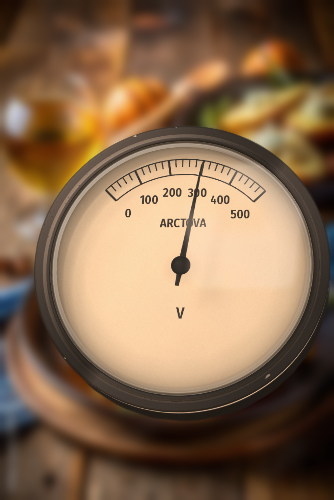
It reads 300 V
